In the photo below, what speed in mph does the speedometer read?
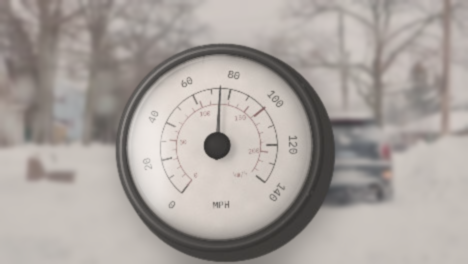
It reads 75 mph
